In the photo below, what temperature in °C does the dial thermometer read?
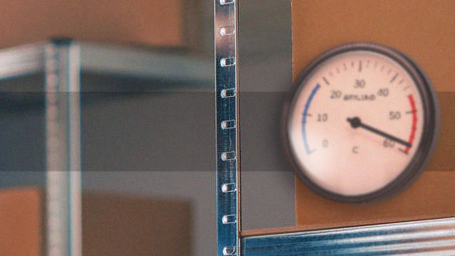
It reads 58 °C
